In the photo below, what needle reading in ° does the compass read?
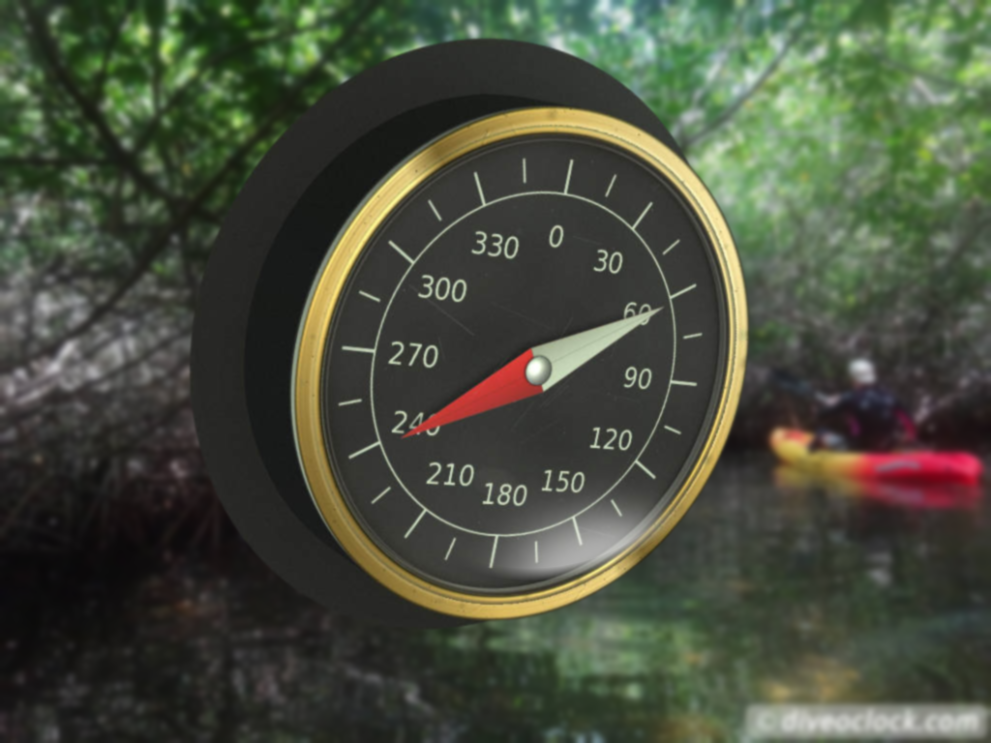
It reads 240 °
